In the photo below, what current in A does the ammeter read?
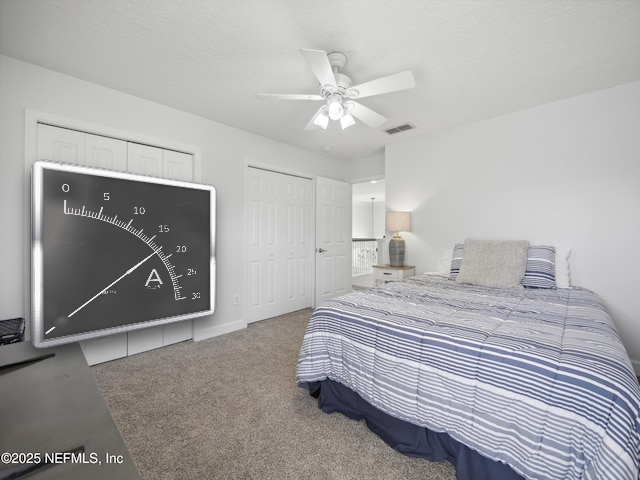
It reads 17.5 A
